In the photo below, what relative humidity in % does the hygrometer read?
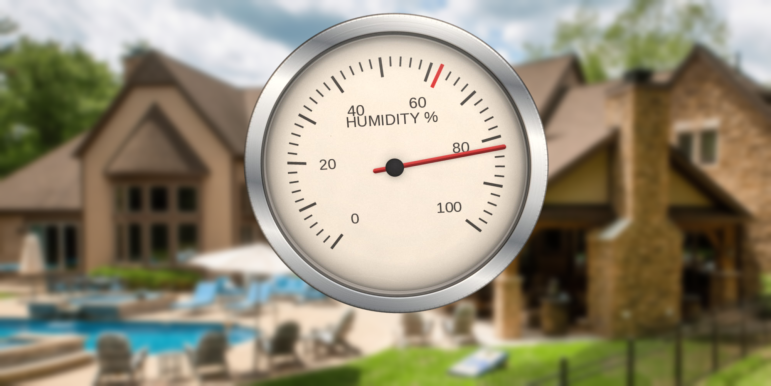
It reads 82 %
